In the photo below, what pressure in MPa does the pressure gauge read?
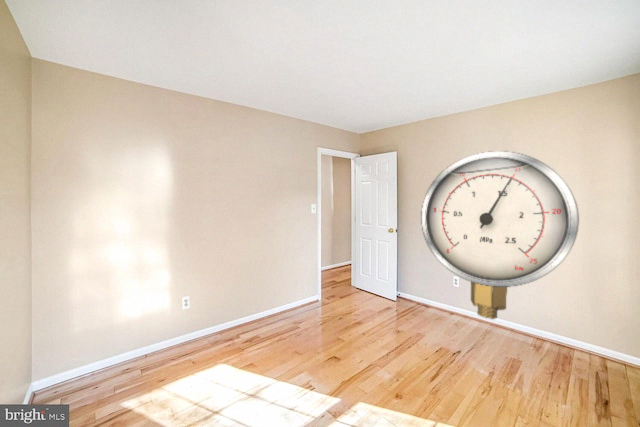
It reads 1.5 MPa
